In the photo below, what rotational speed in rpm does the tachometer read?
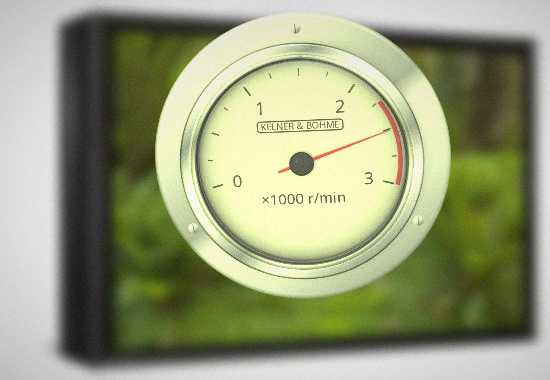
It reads 2500 rpm
